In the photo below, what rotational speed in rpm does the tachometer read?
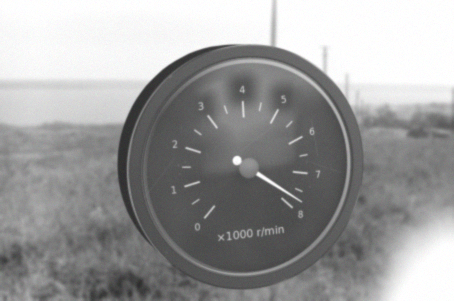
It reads 7750 rpm
